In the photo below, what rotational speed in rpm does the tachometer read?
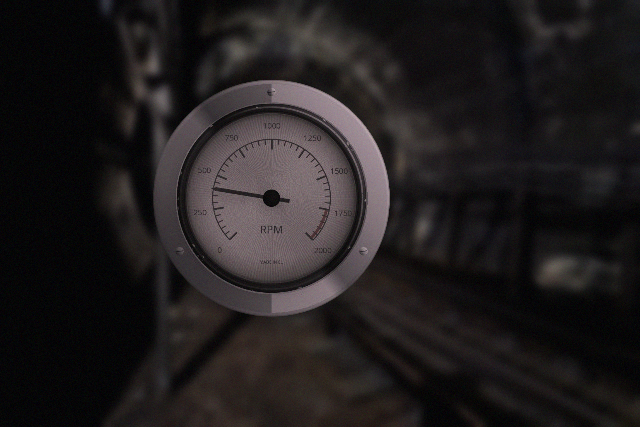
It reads 400 rpm
